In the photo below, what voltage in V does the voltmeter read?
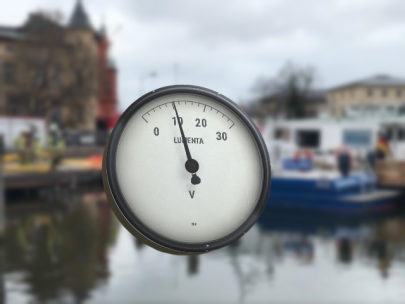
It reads 10 V
